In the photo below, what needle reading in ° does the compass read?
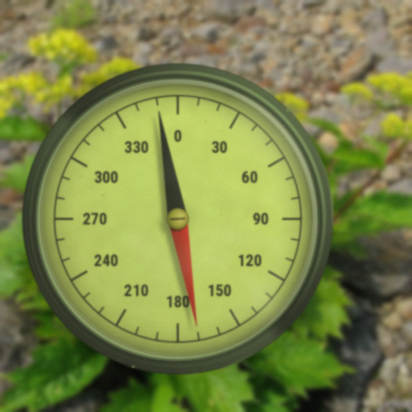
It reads 170 °
